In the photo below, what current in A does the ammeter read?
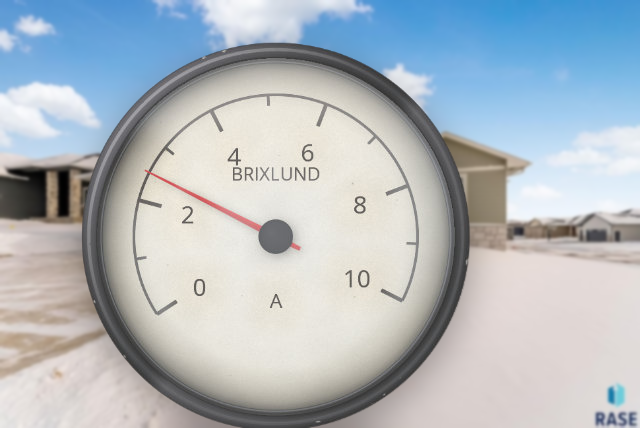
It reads 2.5 A
